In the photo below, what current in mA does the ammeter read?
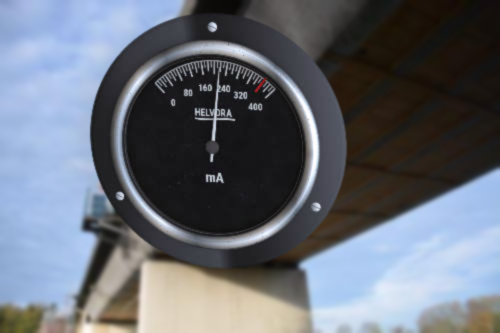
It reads 220 mA
